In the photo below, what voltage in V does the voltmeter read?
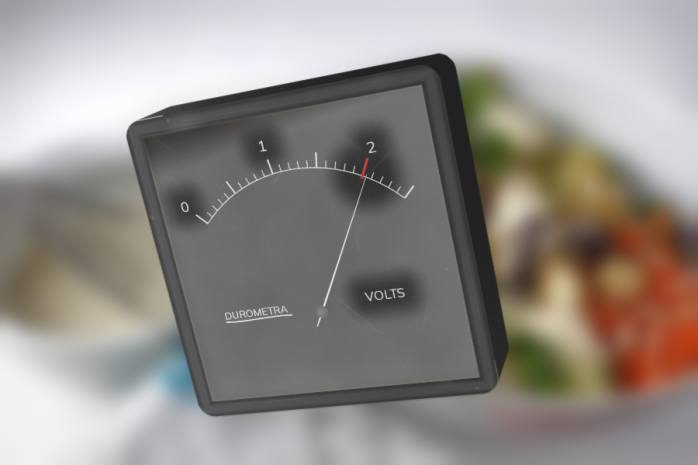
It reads 2.05 V
